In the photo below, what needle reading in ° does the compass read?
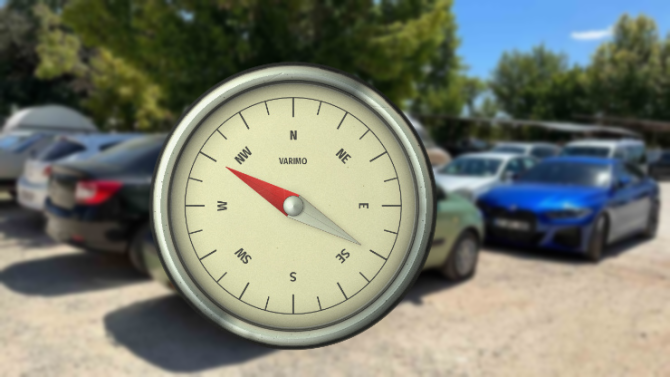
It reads 300 °
